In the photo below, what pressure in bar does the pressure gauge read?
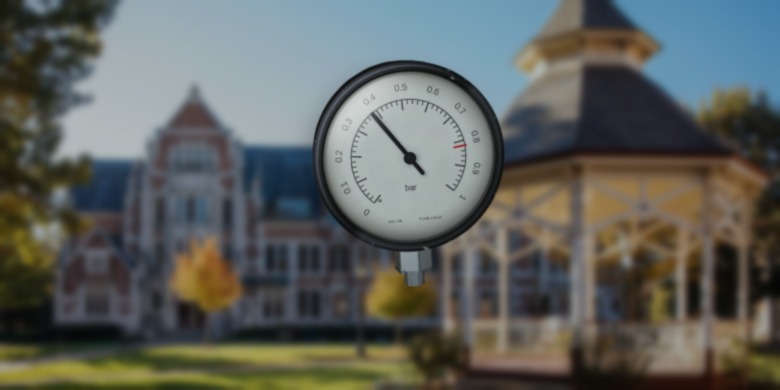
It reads 0.38 bar
